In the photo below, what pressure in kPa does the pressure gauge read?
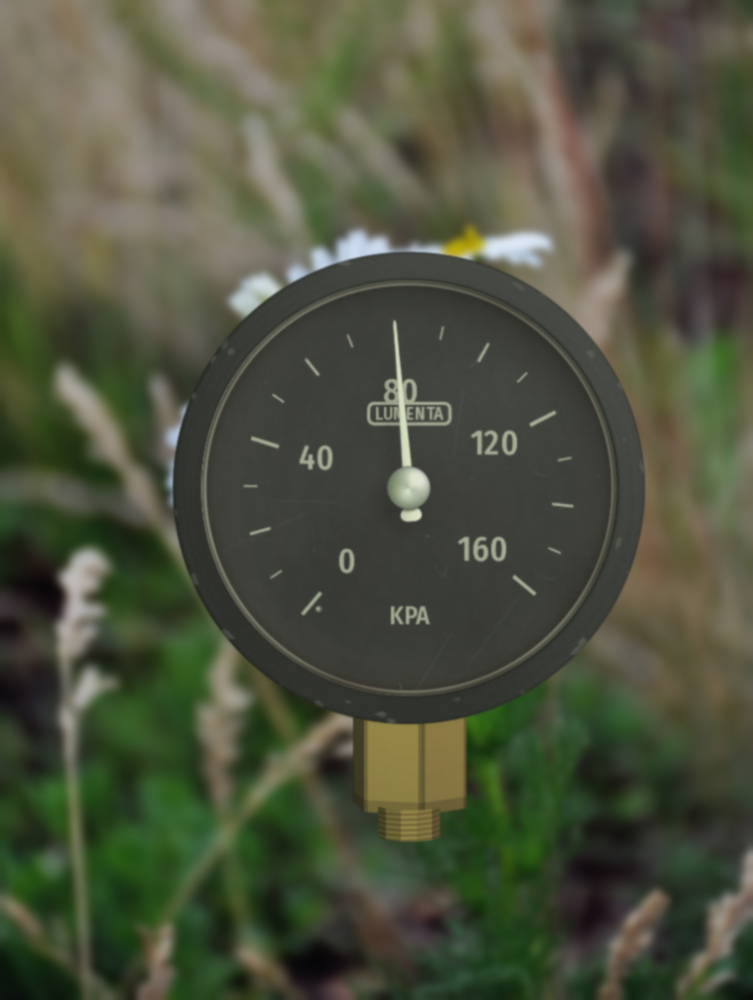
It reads 80 kPa
